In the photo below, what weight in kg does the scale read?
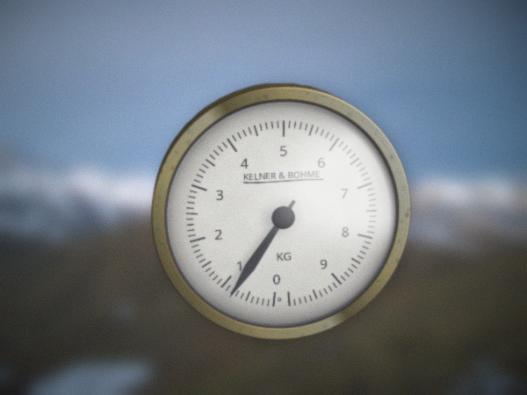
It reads 0.8 kg
